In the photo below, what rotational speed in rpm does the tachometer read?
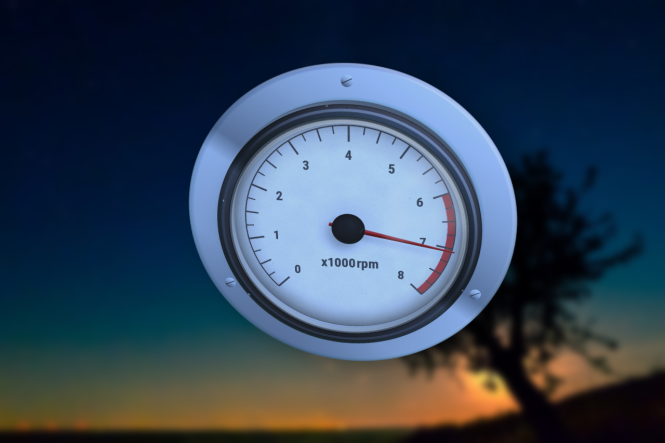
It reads 7000 rpm
